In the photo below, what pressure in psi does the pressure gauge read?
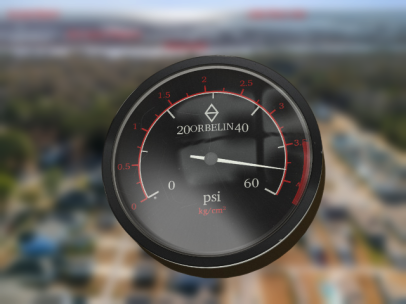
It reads 55 psi
